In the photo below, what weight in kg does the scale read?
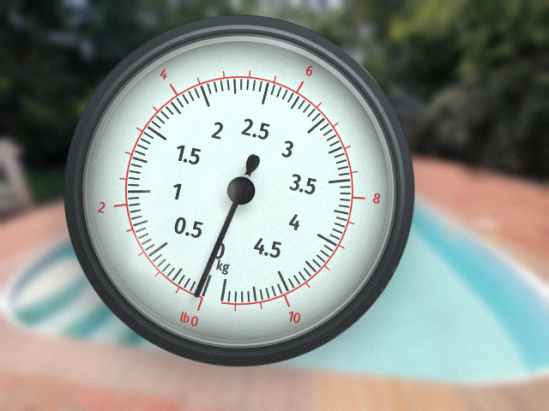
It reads 0.05 kg
